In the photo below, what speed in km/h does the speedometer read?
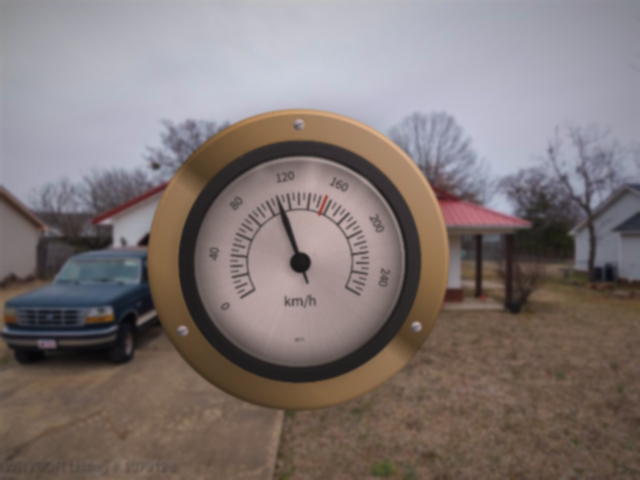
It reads 110 km/h
